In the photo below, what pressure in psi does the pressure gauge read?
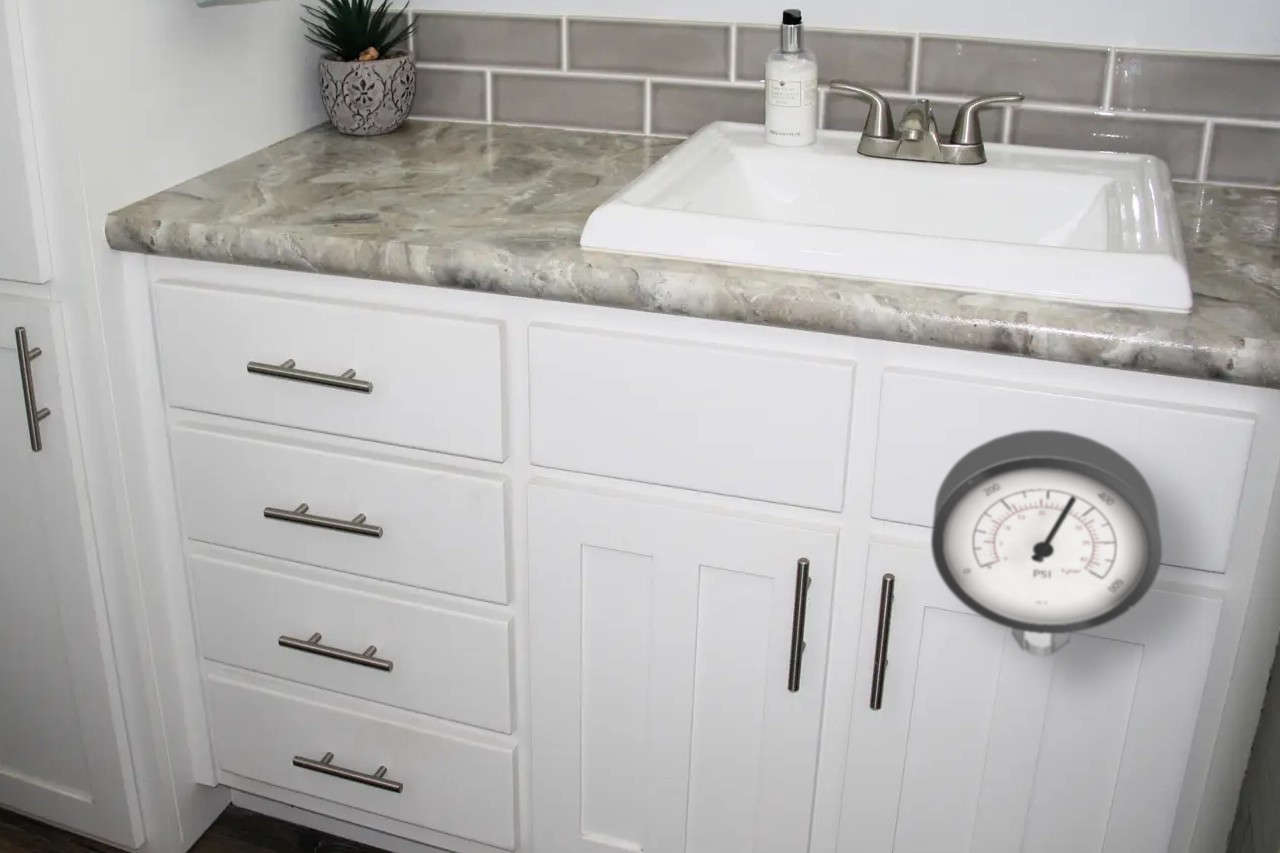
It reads 350 psi
